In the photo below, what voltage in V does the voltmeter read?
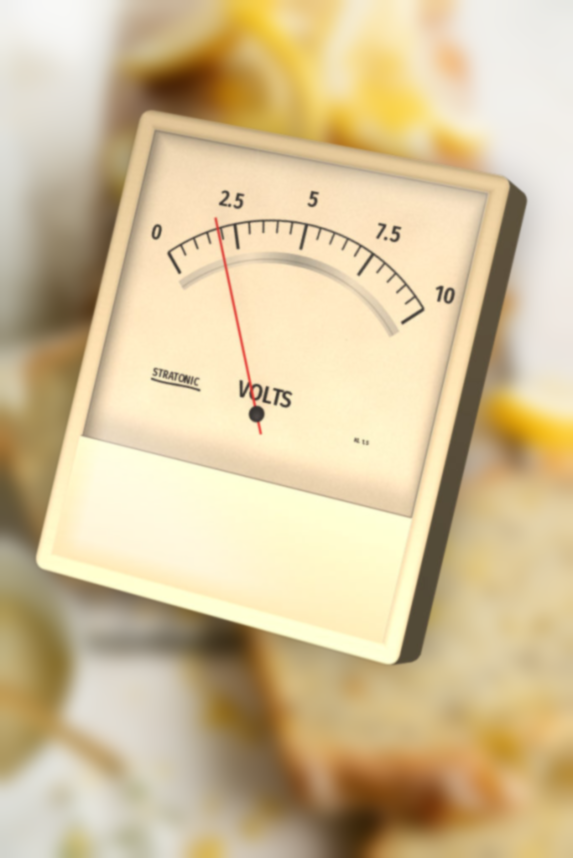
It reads 2 V
